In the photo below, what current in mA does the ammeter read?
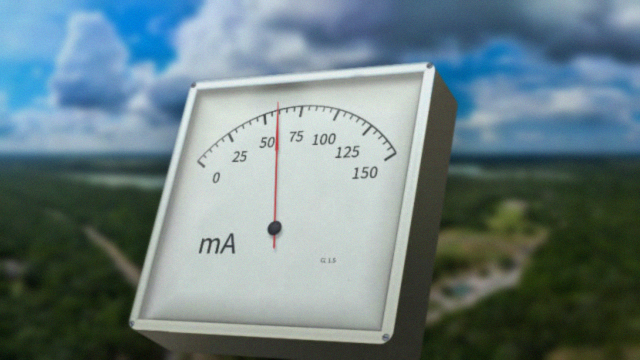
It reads 60 mA
